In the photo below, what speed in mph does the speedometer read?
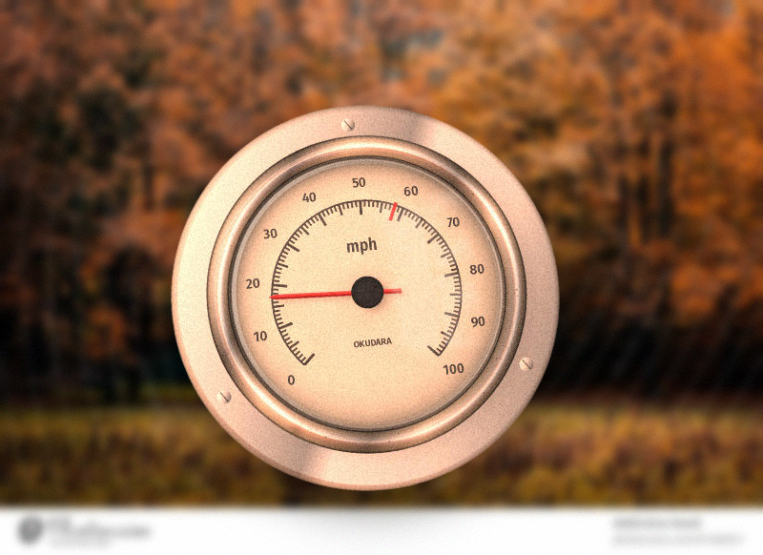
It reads 17 mph
